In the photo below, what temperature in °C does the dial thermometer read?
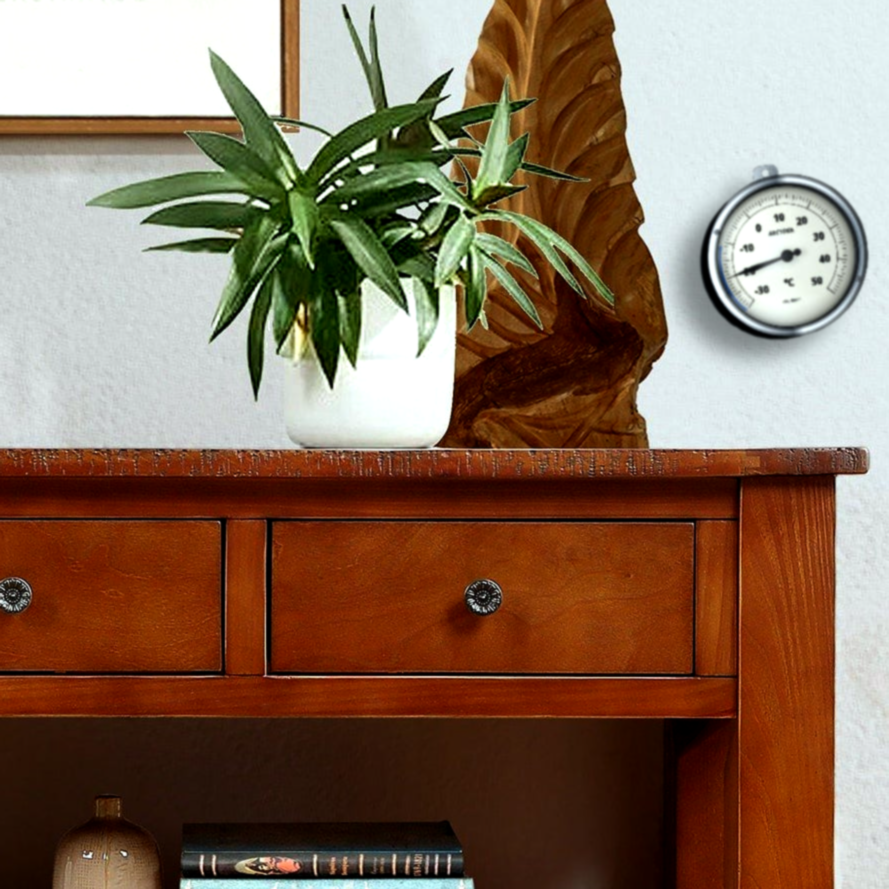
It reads -20 °C
